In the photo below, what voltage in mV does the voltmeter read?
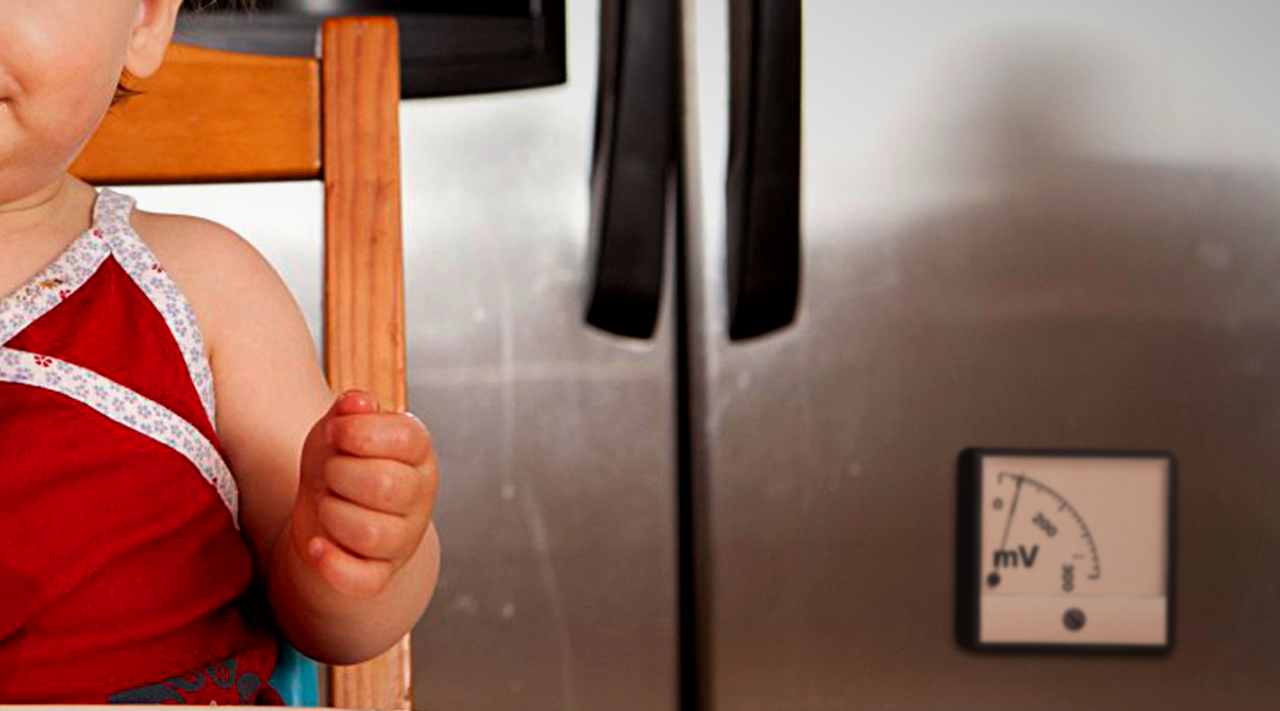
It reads 100 mV
